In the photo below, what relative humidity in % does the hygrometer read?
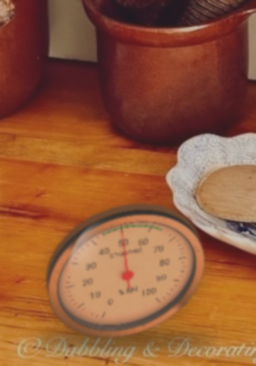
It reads 50 %
